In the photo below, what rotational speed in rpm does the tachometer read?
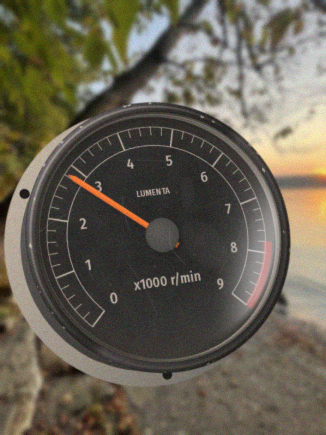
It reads 2800 rpm
